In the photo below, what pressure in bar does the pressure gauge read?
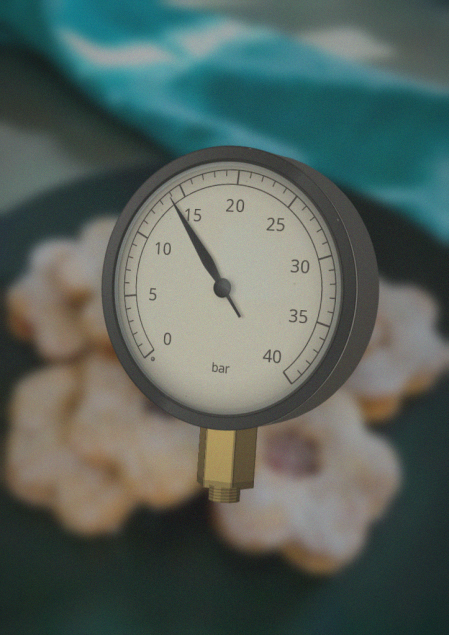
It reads 14 bar
